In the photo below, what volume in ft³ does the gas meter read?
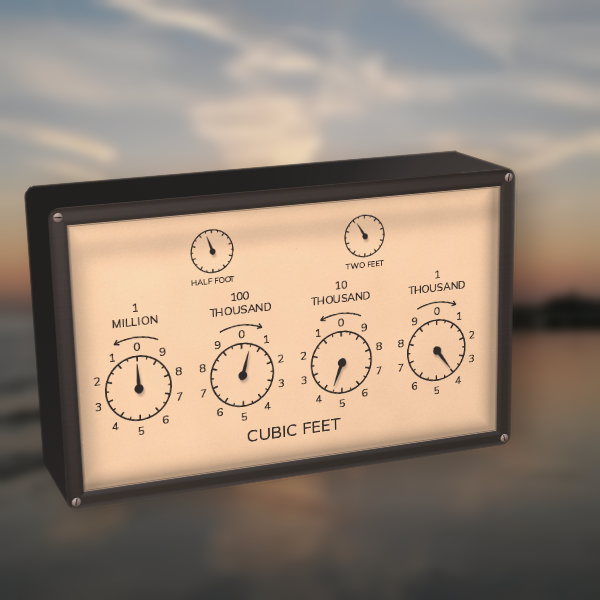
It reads 4400 ft³
